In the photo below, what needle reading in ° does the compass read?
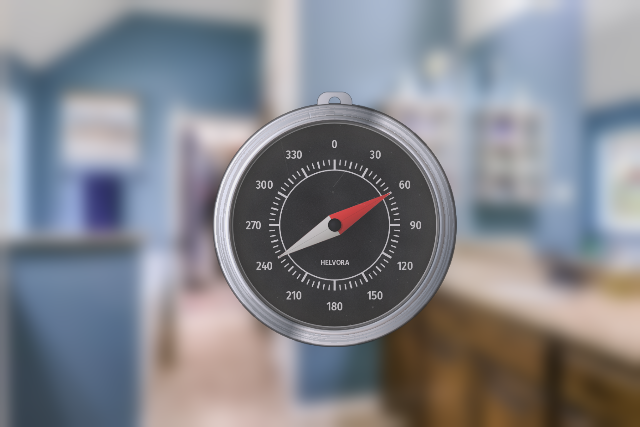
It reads 60 °
